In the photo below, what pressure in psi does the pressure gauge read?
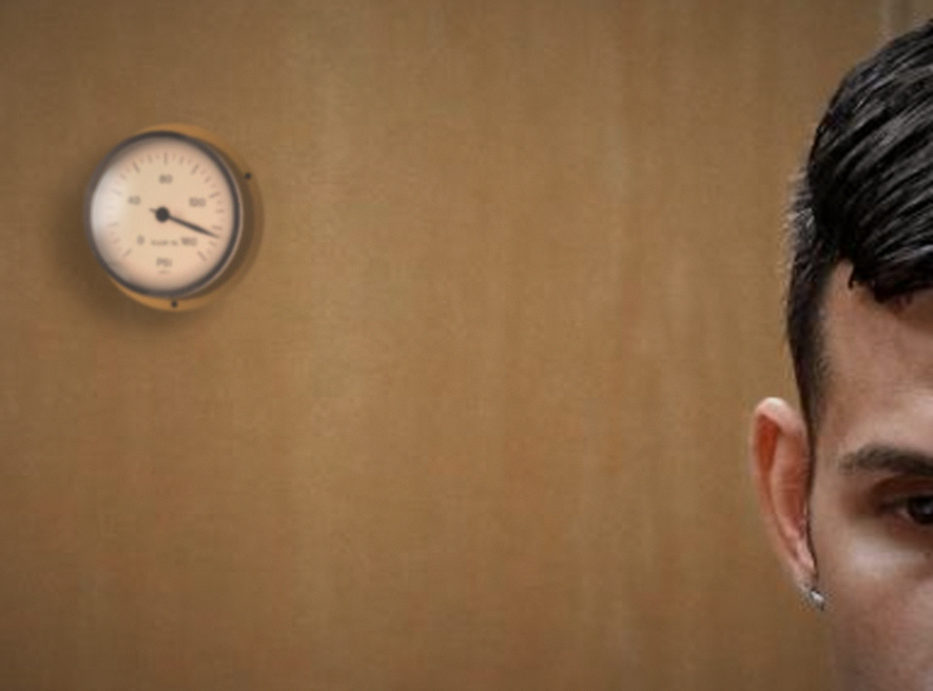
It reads 145 psi
